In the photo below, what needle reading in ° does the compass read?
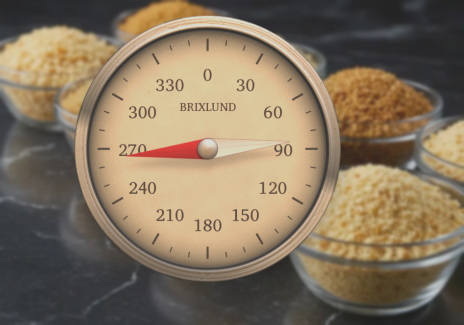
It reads 265 °
